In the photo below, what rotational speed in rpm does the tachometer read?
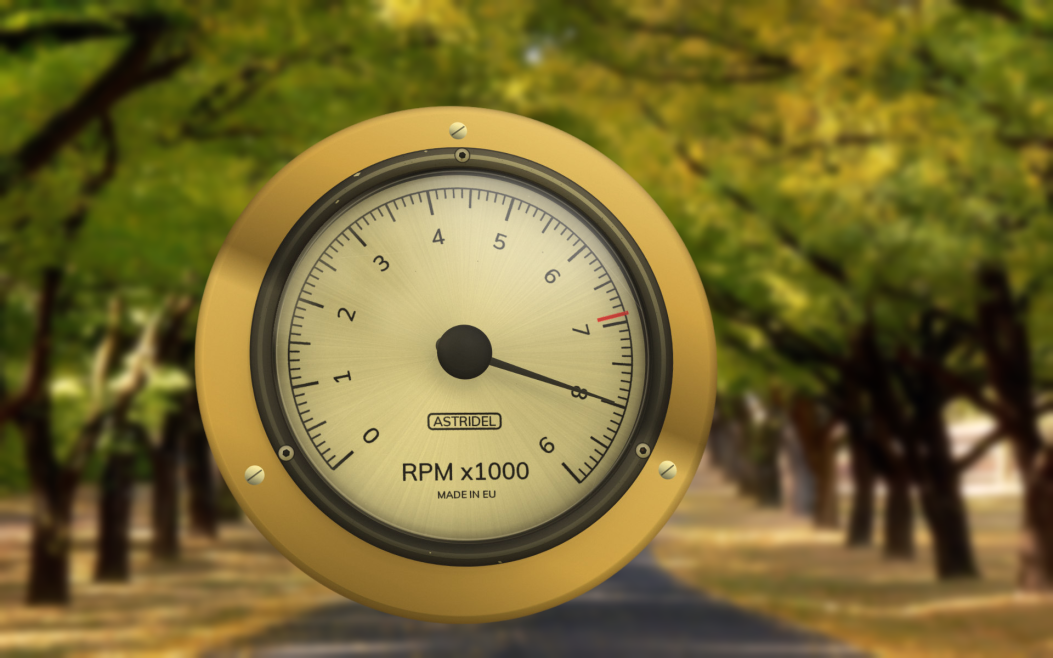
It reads 8000 rpm
